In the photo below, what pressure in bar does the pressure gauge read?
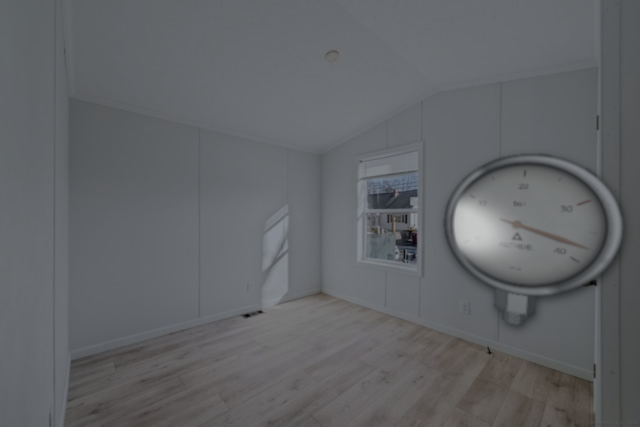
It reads 37.5 bar
